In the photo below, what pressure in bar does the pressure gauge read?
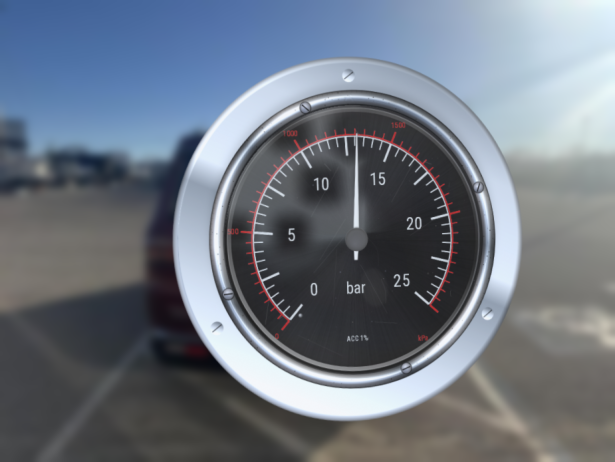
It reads 13 bar
